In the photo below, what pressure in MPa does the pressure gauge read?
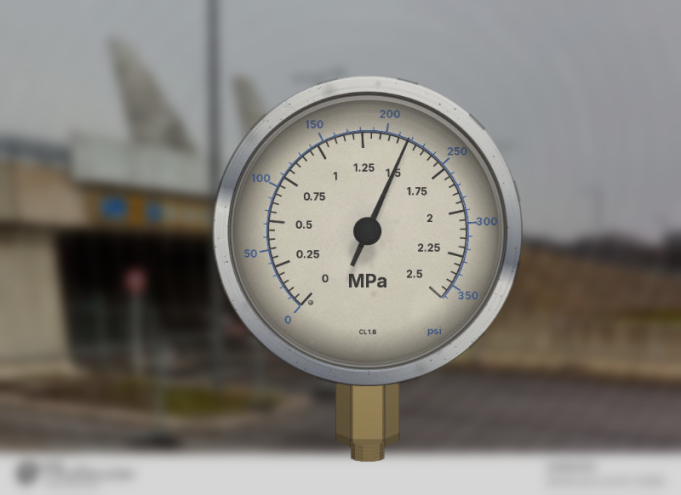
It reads 1.5 MPa
